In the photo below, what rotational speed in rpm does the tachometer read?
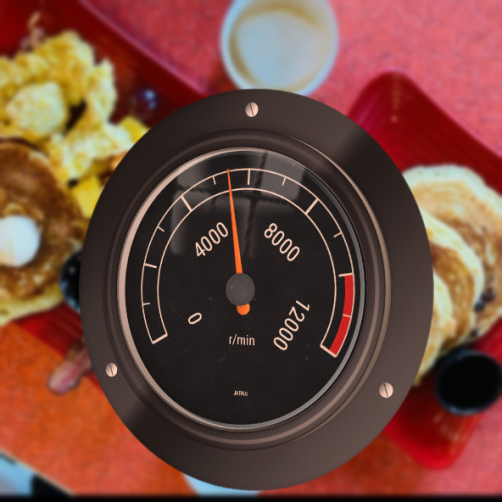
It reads 5500 rpm
